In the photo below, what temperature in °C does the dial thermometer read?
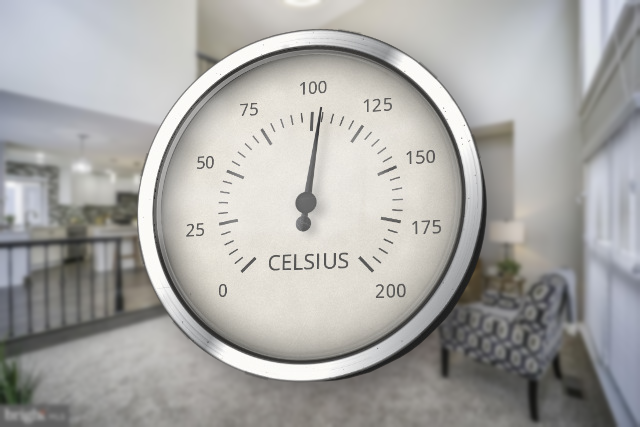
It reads 105 °C
